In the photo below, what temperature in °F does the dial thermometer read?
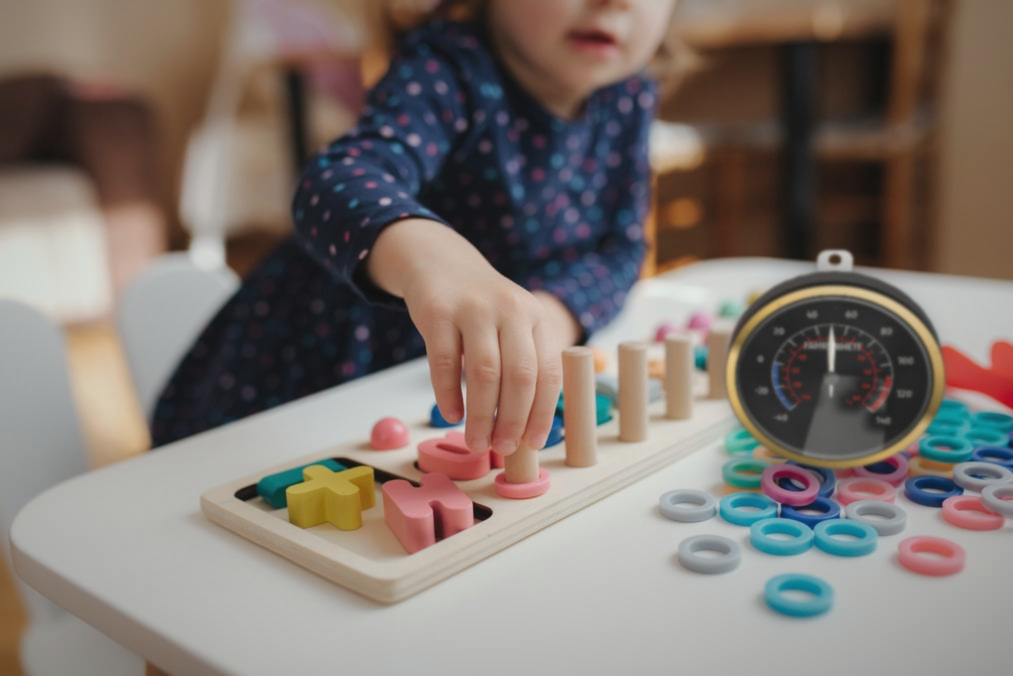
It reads 50 °F
